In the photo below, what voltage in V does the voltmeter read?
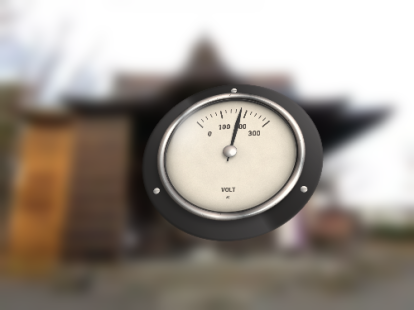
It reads 180 V
